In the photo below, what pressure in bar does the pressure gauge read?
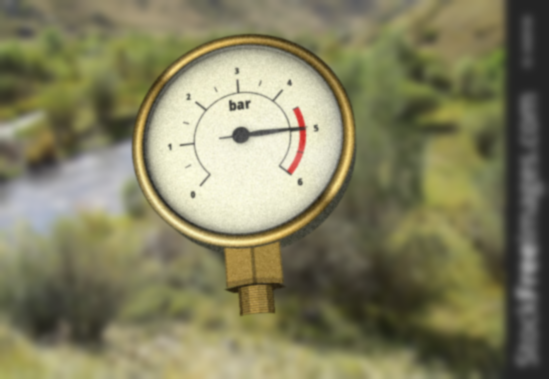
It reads 5 bar
